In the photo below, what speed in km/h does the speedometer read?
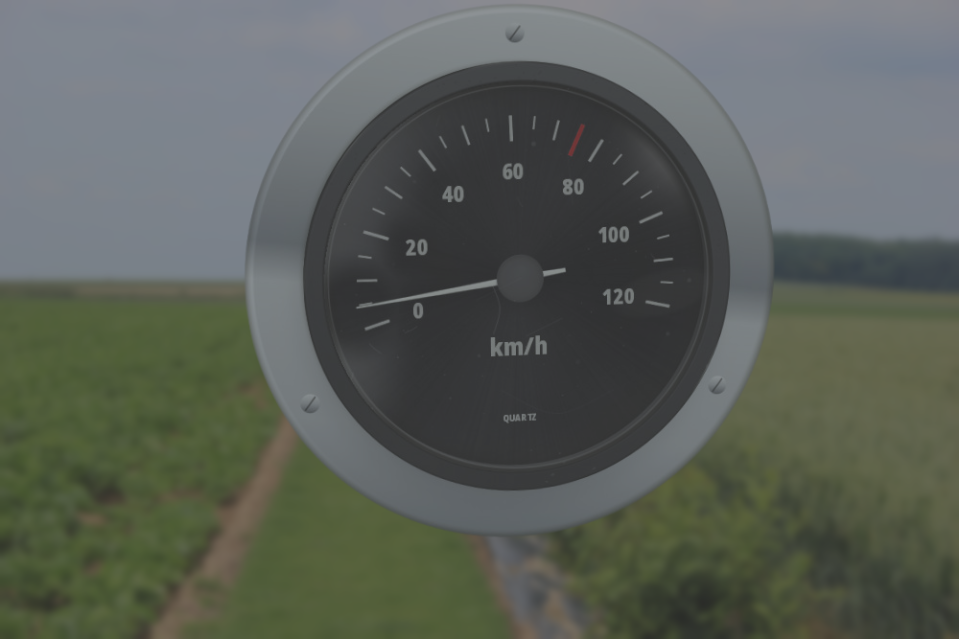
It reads 5 km/h
